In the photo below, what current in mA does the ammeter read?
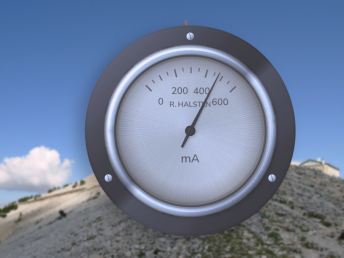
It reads 475 mA
